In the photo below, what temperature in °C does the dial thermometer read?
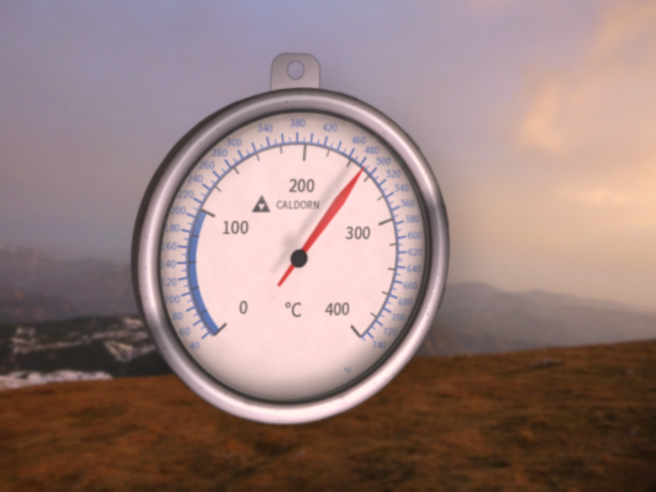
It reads 250 °C
